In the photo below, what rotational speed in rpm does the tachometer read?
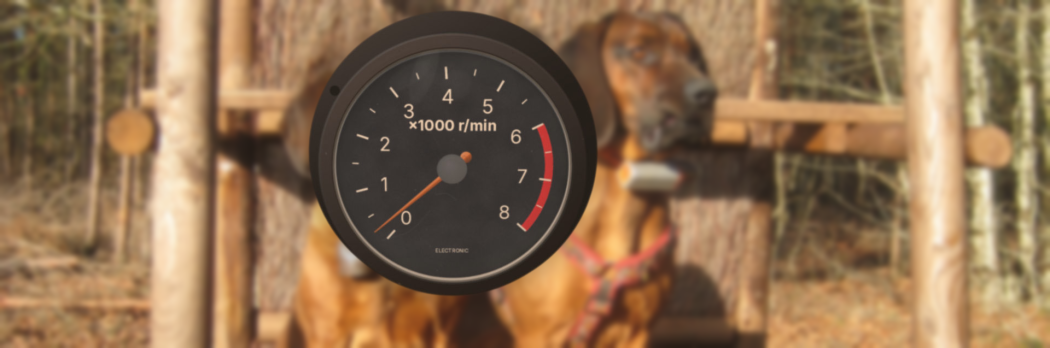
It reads 250 rpm
